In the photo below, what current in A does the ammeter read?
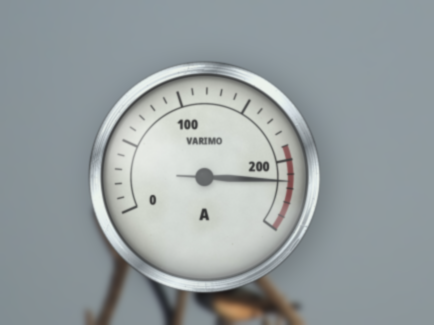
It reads 215 A
